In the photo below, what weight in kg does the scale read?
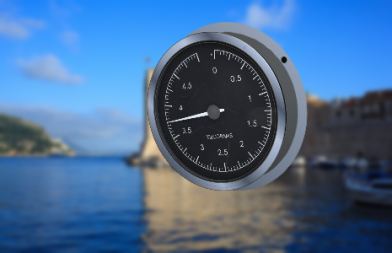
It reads 3.75 kg
